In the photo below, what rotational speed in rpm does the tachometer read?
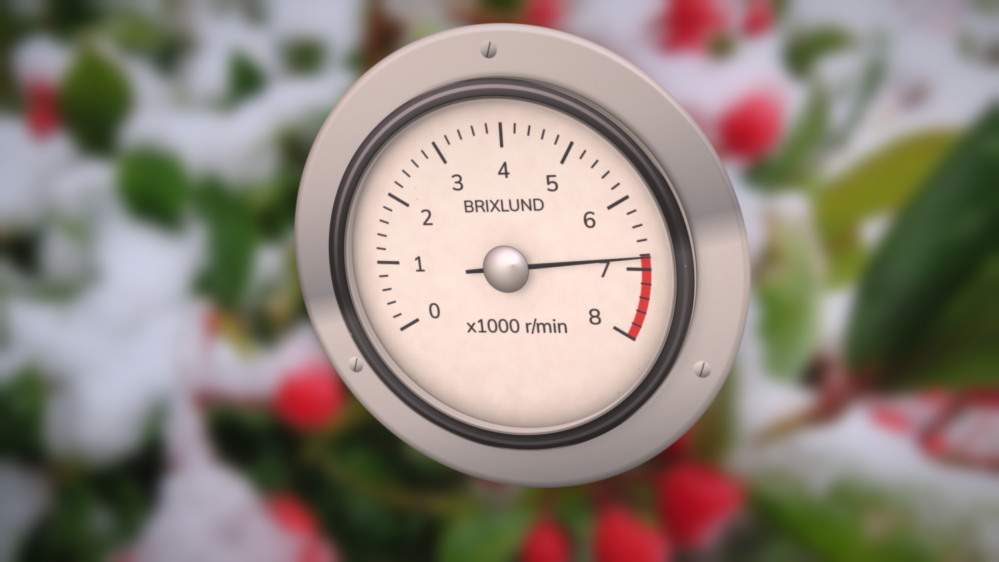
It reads 6800 rpm
